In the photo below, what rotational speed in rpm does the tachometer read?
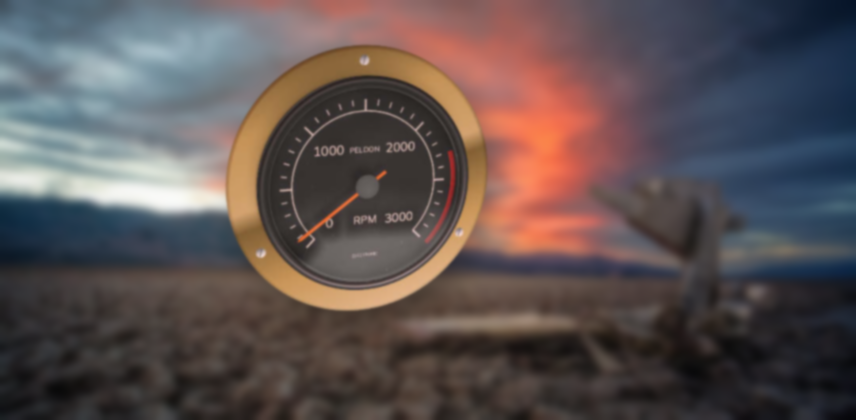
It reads 100 rpm
